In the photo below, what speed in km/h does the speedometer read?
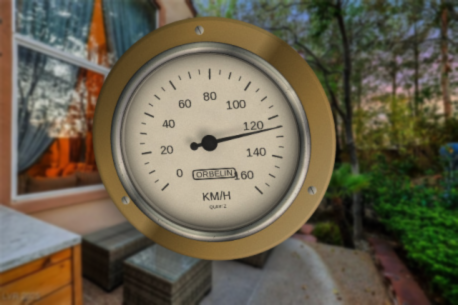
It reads 125 km/h
